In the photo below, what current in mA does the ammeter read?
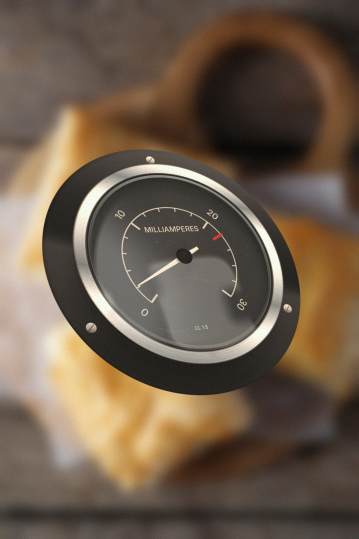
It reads 2 mA
